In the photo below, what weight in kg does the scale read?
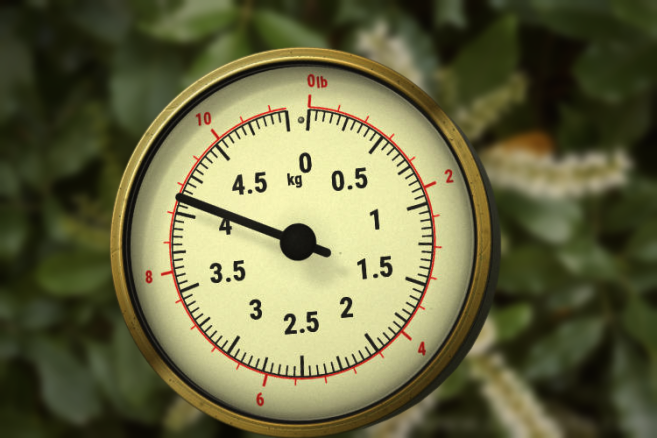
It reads 4.1 kg
